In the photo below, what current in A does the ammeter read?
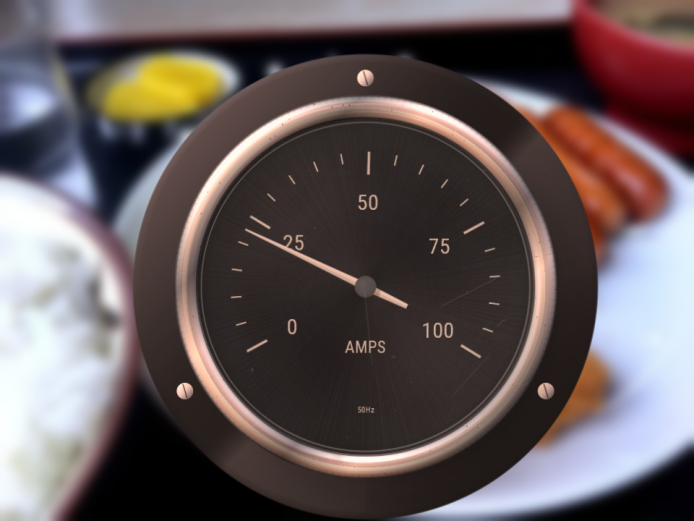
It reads 22.5 A
